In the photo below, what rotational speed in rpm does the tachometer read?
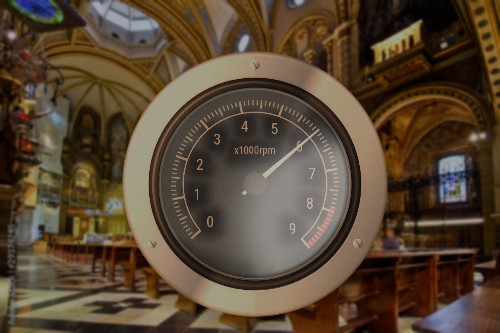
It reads 6000 rpm
